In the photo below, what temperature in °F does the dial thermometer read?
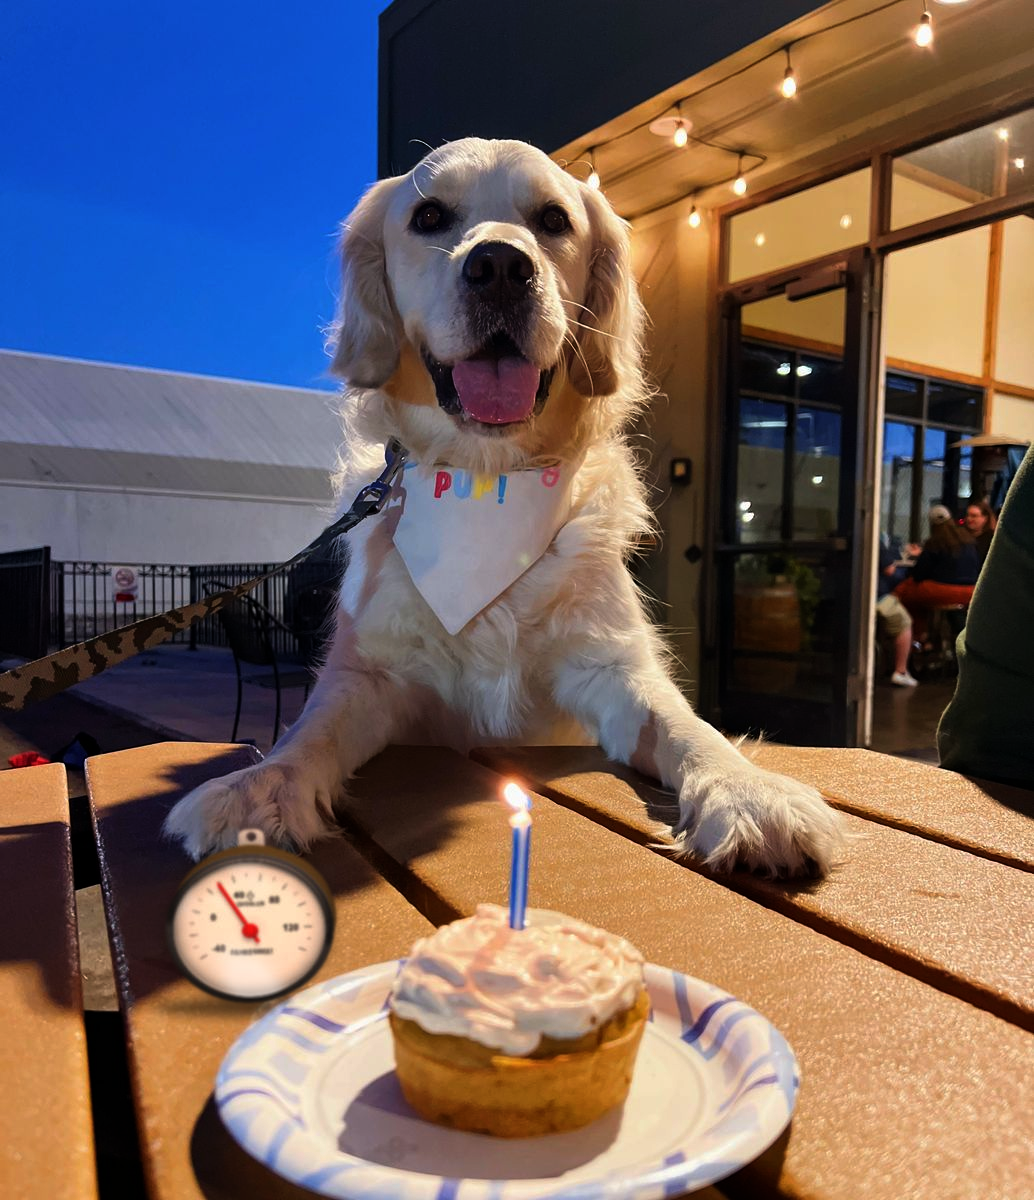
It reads 30 °F
